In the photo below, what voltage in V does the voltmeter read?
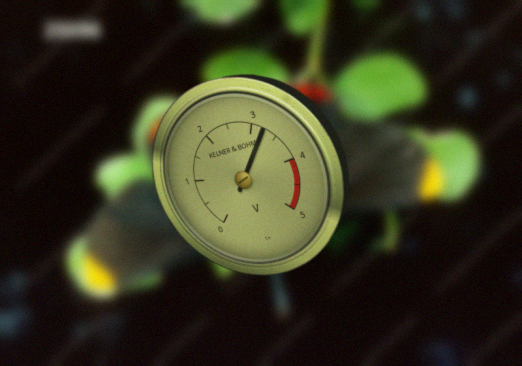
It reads 3.25 V
